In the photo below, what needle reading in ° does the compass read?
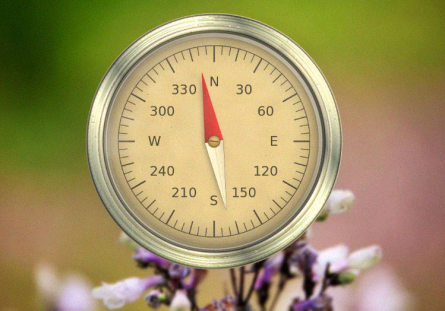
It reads 350 °
